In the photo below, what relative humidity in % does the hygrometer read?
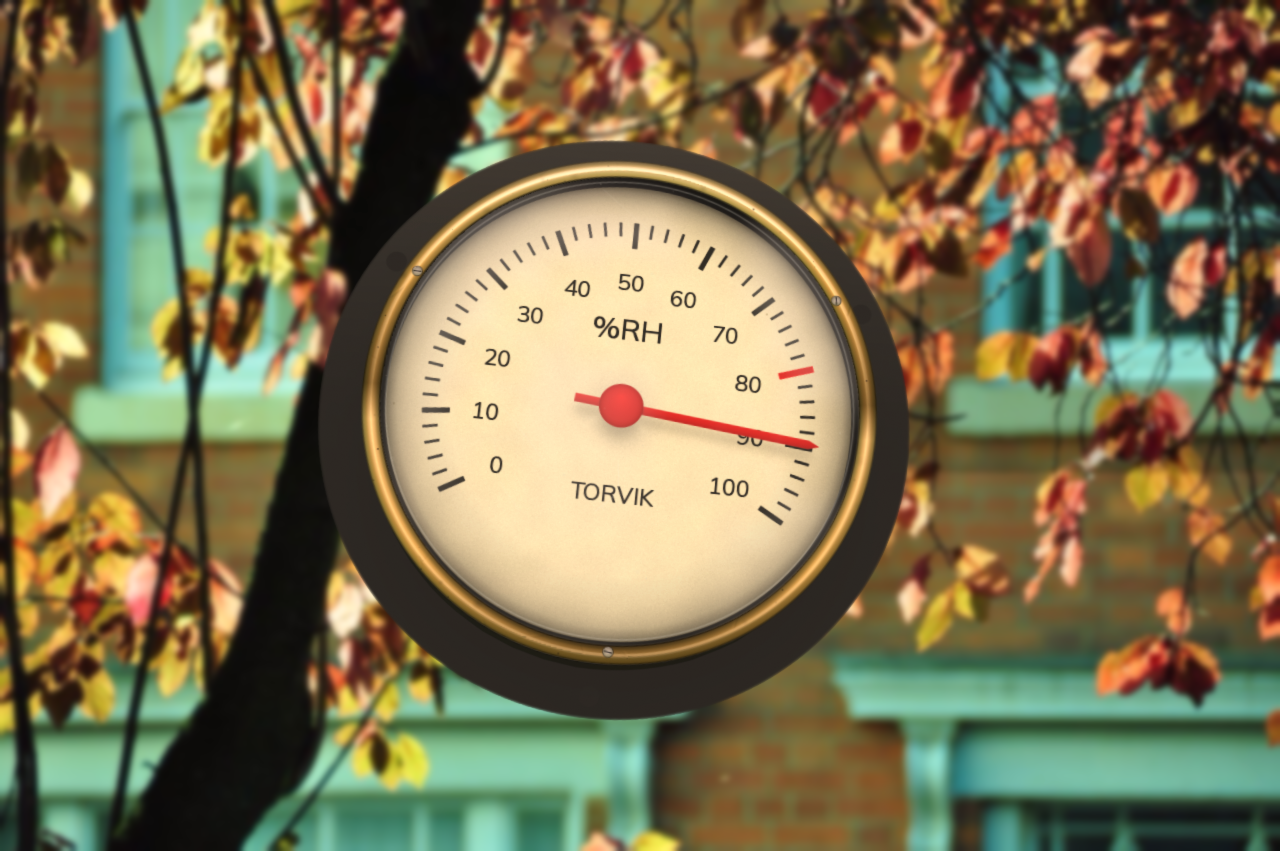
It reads 90 %
